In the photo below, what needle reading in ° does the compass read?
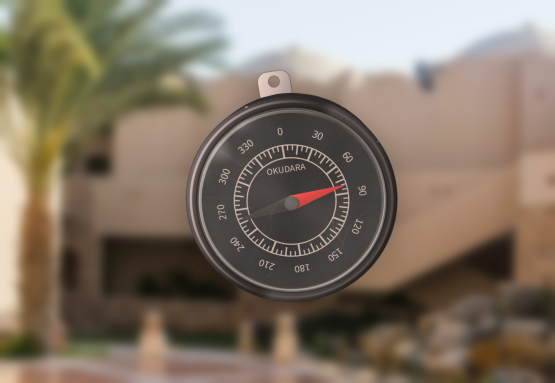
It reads 80 °
